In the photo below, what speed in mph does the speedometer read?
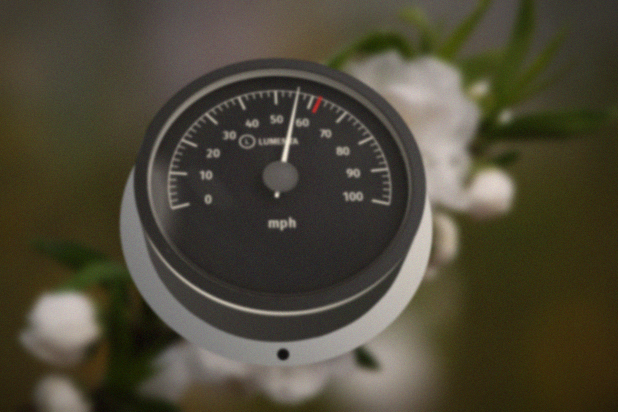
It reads 56 mph
